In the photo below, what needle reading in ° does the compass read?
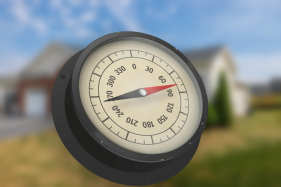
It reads 80 °
